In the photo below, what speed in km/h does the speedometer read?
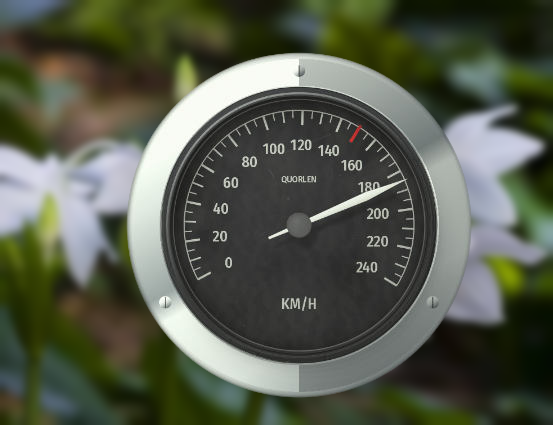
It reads 185 km/h
